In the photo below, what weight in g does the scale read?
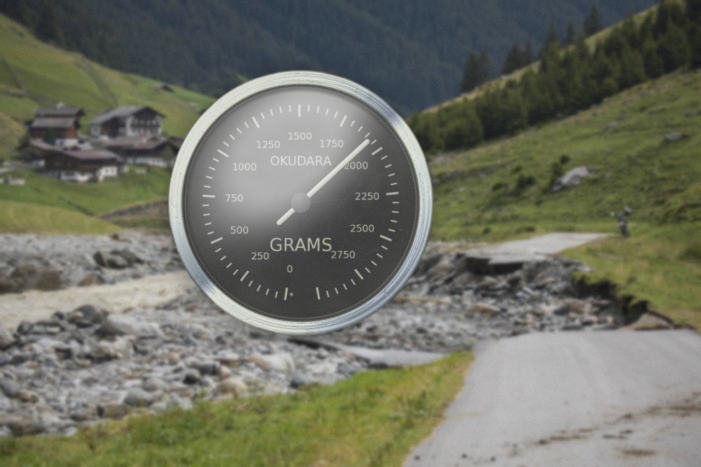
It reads 1925 g
